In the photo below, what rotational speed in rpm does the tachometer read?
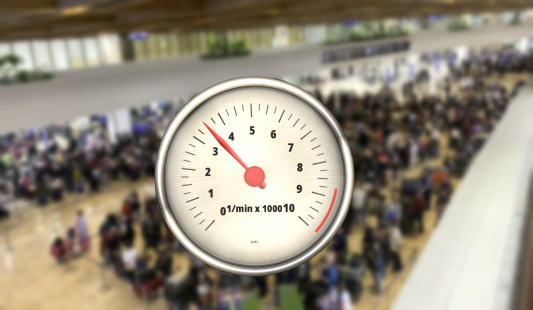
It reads 3500 rpm
